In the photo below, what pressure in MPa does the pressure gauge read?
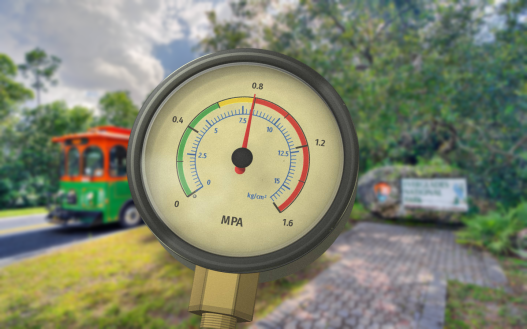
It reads 0.8 MPa
